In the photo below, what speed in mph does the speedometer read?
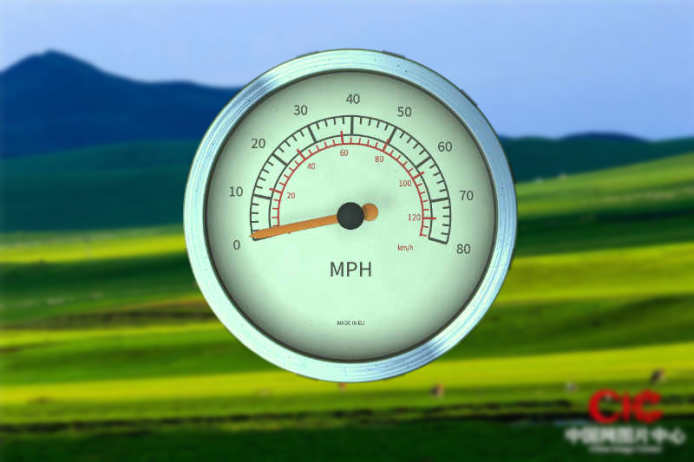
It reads 1 mph
